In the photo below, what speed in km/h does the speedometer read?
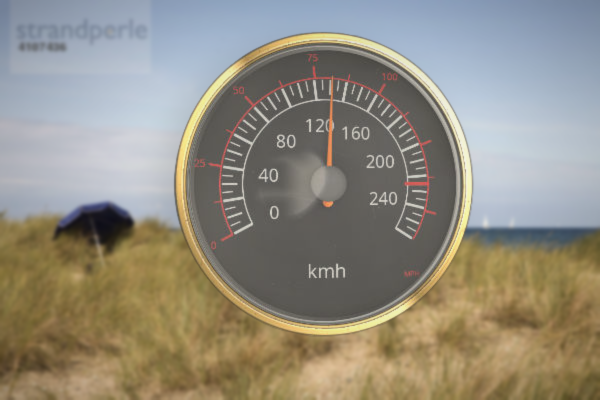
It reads 130 km/h
